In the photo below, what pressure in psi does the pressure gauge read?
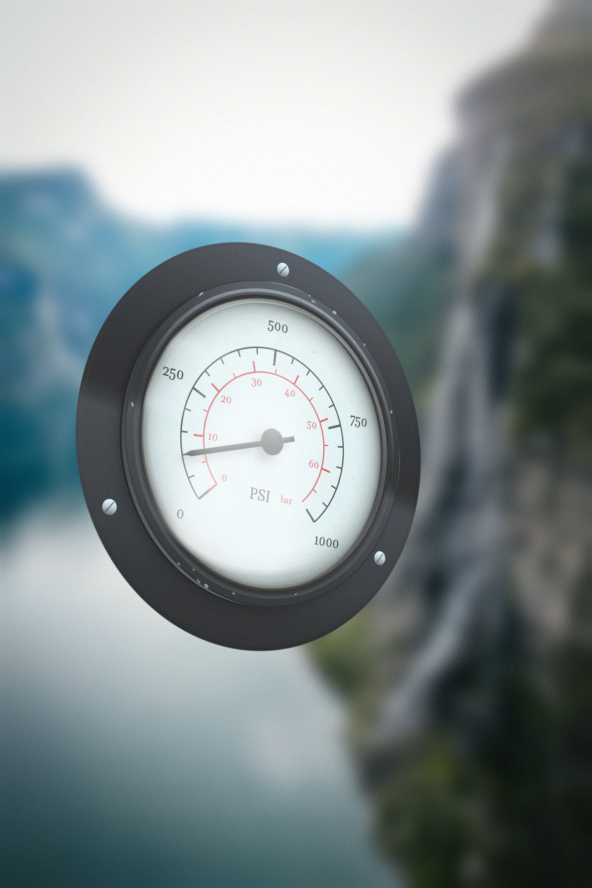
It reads 100 psi
